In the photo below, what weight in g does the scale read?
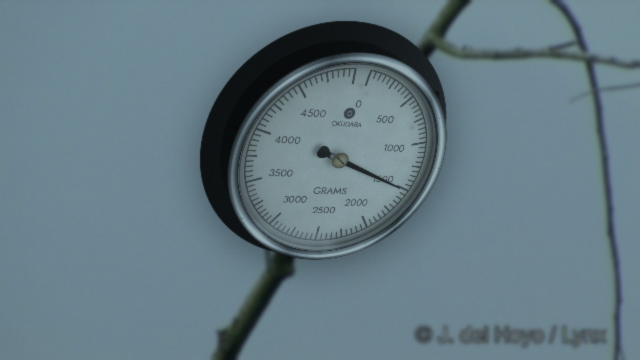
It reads 1500 g
